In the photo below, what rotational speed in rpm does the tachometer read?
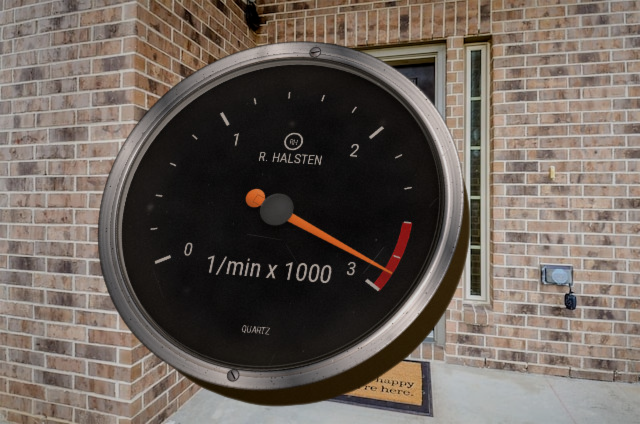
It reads 2900 rpm
